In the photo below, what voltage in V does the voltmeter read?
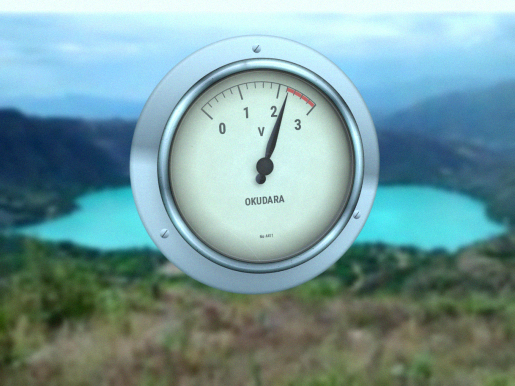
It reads 2.2 V
